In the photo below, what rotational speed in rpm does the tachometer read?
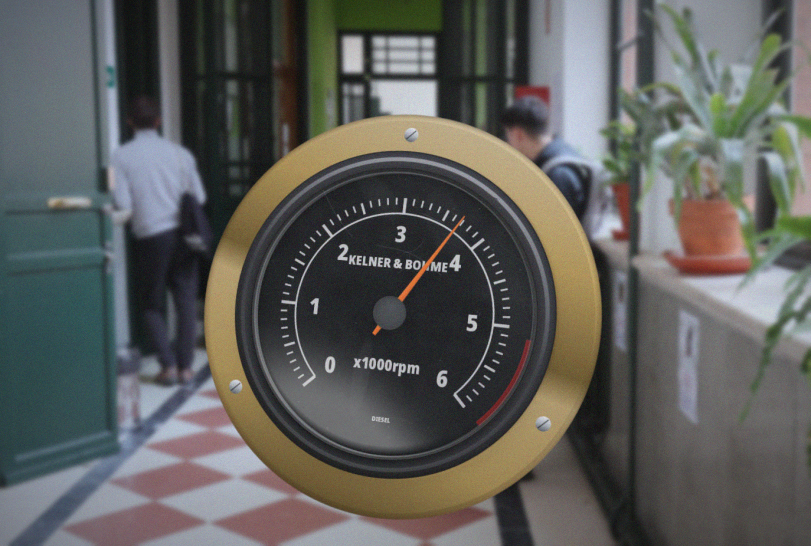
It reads 3700 rpm
